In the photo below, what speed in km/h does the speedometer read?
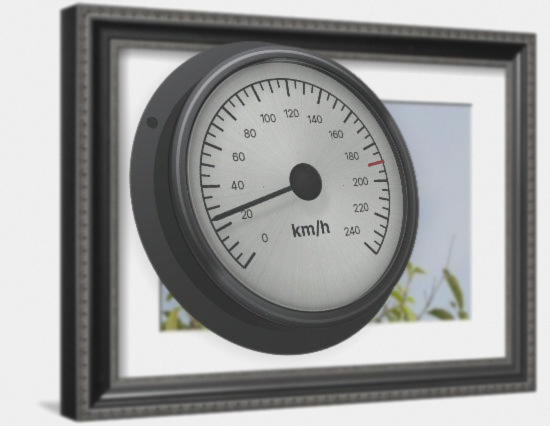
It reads 25 km/h
